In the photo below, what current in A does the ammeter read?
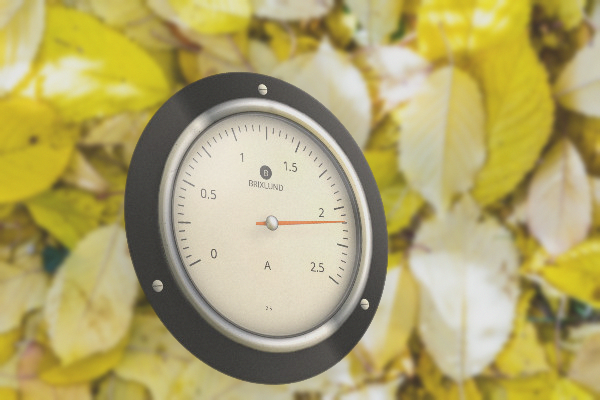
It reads 2.1 A
